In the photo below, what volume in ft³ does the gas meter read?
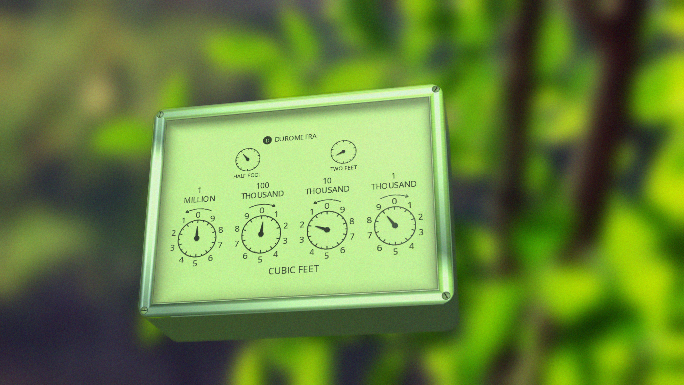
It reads 1900 ft³
